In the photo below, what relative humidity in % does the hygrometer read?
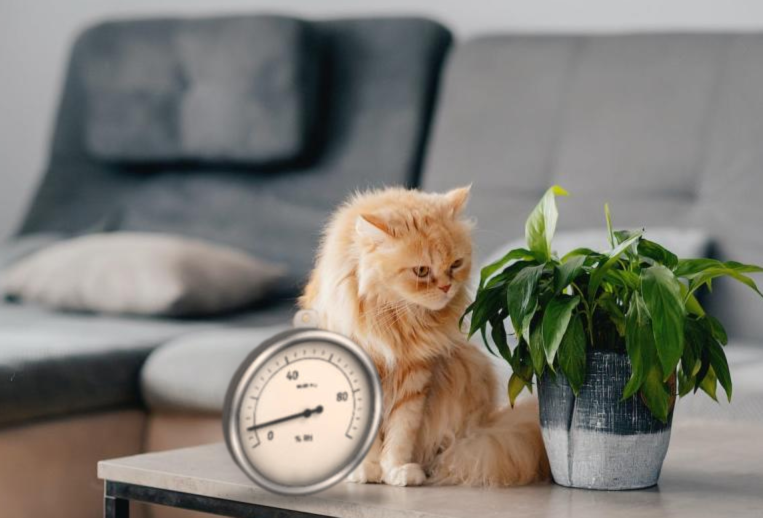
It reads 8 %
